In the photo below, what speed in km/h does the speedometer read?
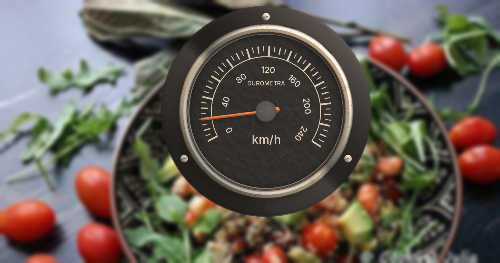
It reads 20 km/h
